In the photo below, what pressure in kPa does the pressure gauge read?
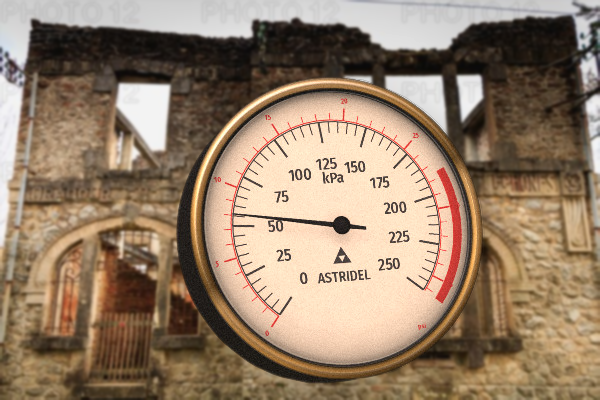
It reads 55 kPa
